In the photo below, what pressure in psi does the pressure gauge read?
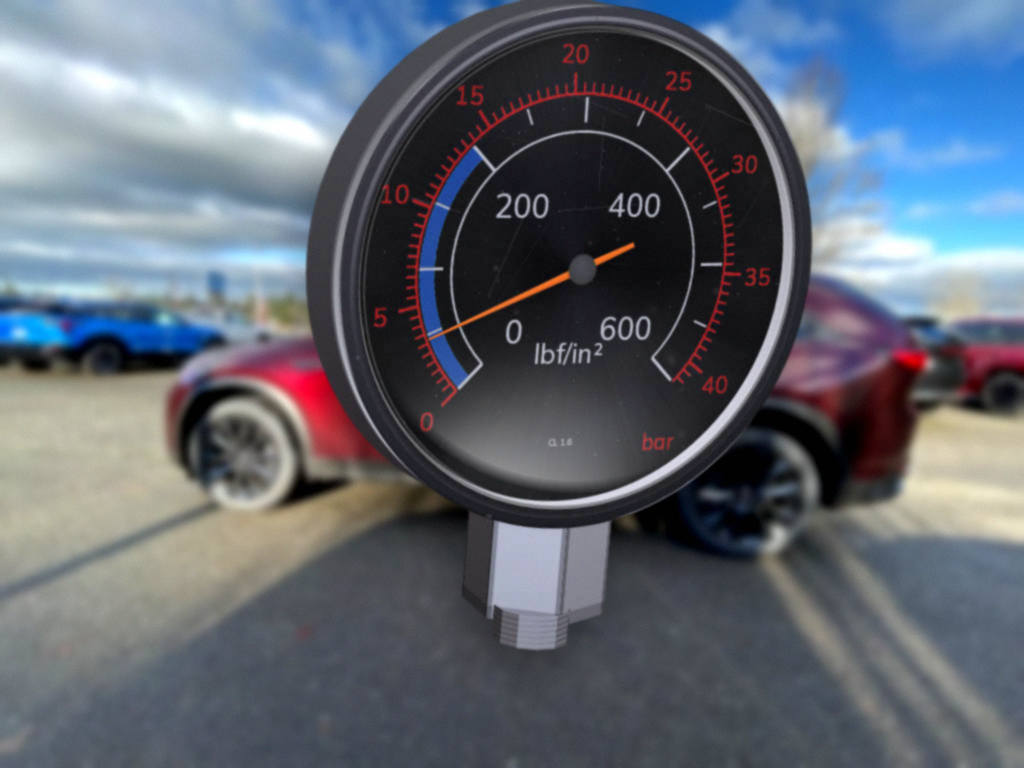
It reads 50 psi
